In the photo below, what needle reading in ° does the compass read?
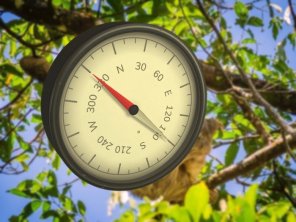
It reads 330 °
